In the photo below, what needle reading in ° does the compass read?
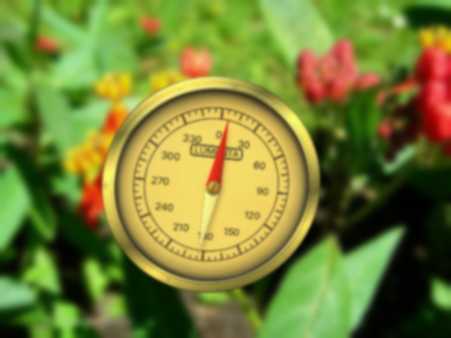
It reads 5 °
